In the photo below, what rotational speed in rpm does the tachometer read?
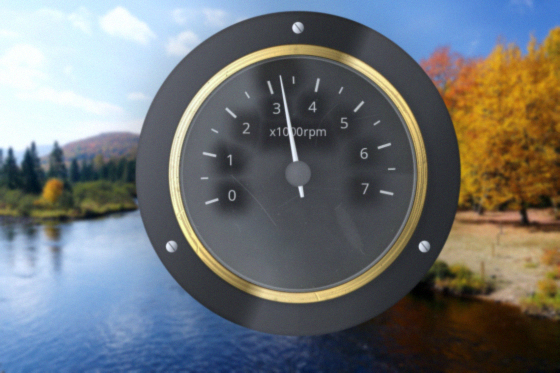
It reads 3250 rpm
